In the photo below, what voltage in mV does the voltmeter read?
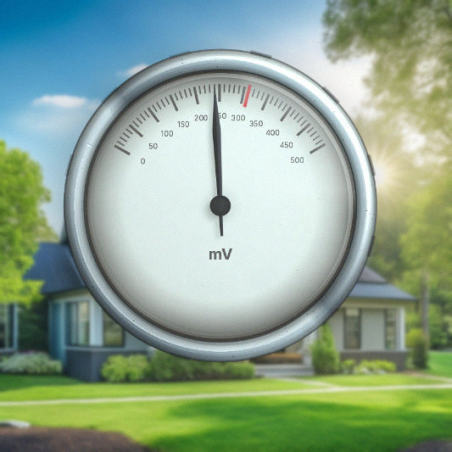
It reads 240 mV
